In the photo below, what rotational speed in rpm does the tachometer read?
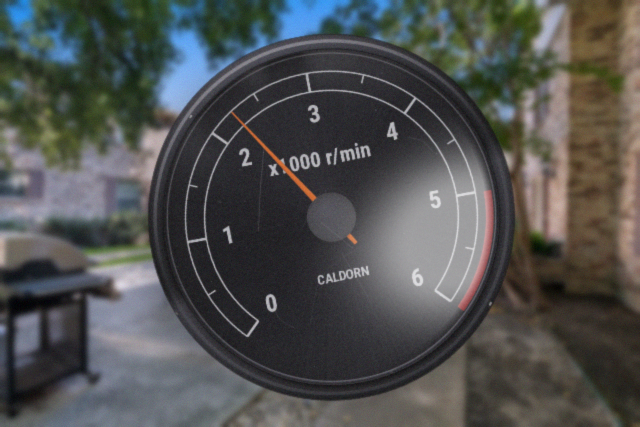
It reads 2250 rpm
